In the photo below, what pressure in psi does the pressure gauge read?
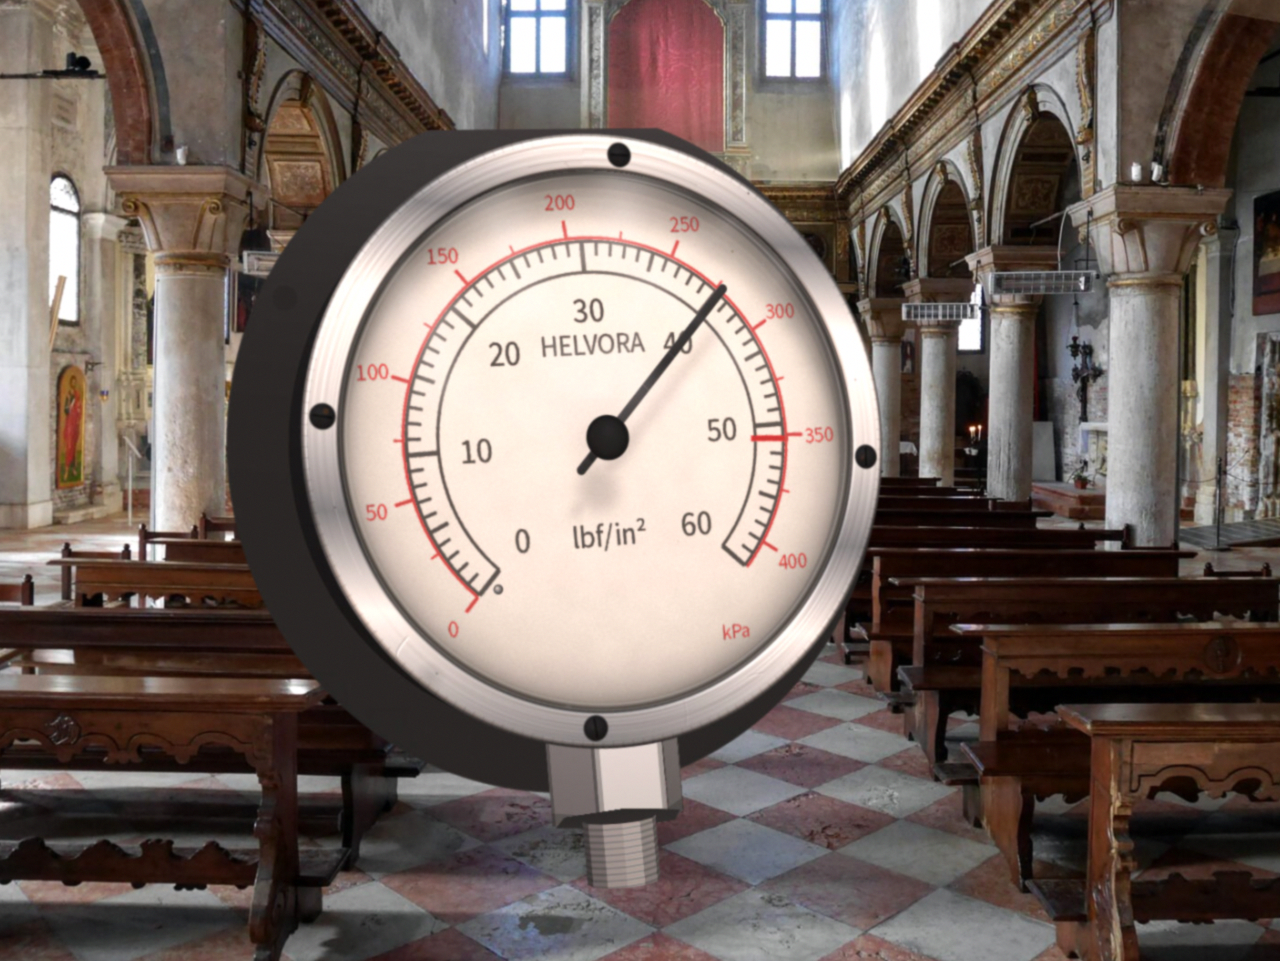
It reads 40 psi
